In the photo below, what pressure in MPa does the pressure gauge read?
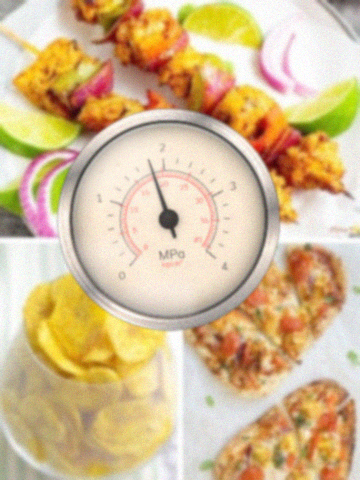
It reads 1.8 MPa
